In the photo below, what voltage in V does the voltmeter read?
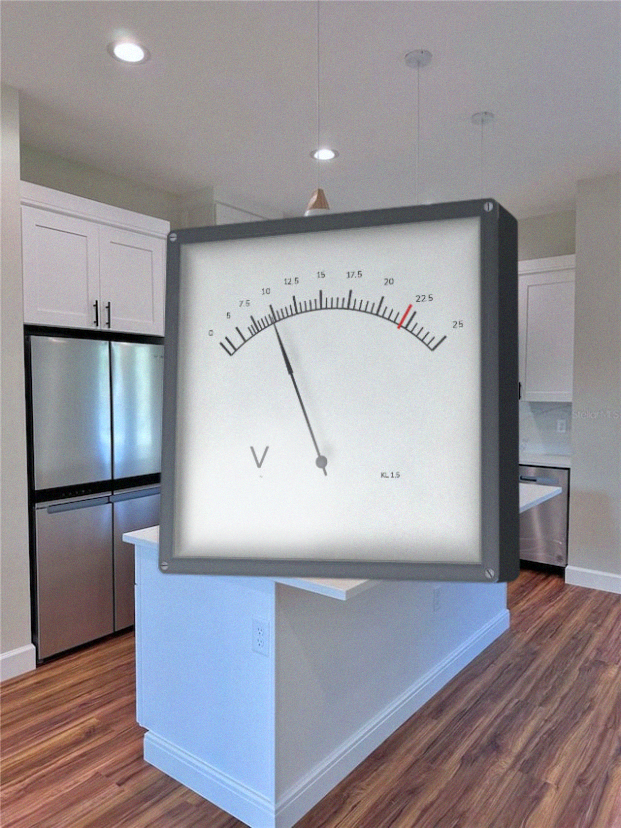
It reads 10 V
